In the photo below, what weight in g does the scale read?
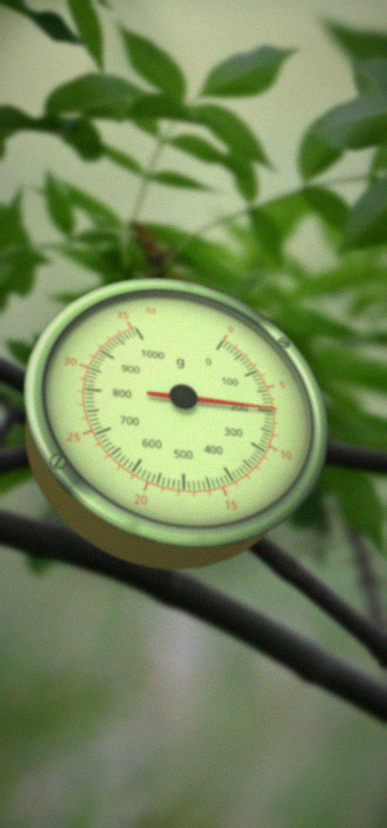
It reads 200 g
